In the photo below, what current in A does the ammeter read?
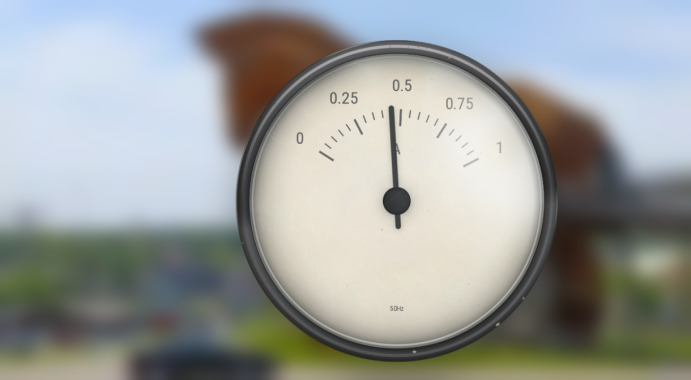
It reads 0.45 A
